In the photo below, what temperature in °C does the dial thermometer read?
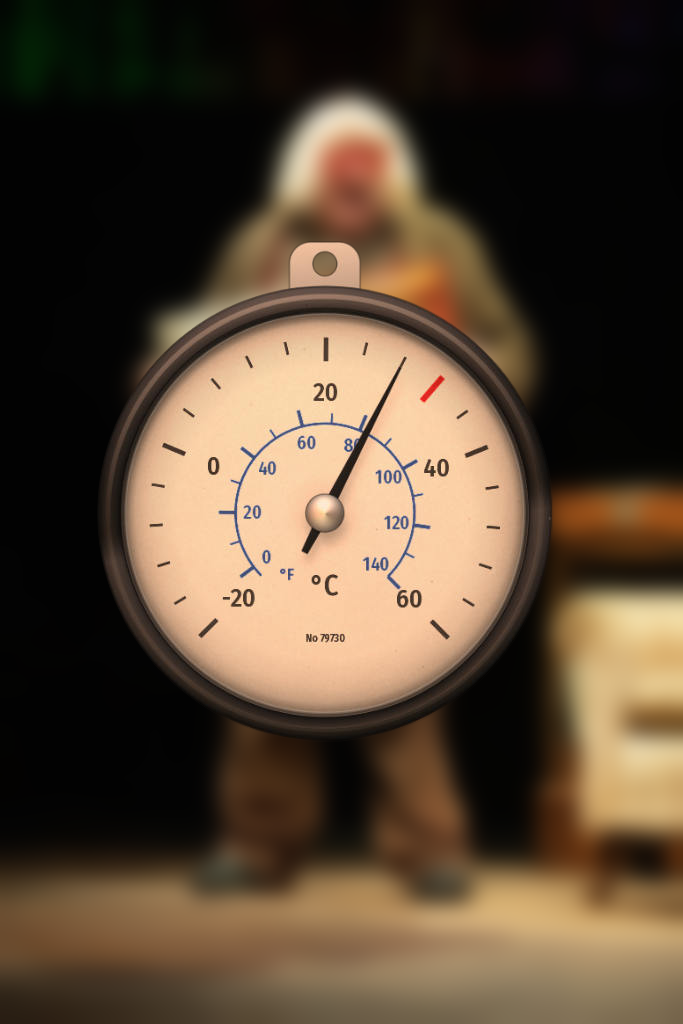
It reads 28 °C
